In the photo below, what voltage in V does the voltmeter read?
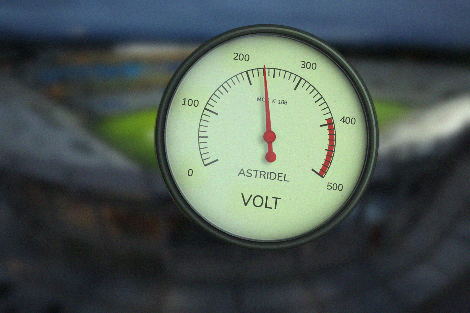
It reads 230 V
